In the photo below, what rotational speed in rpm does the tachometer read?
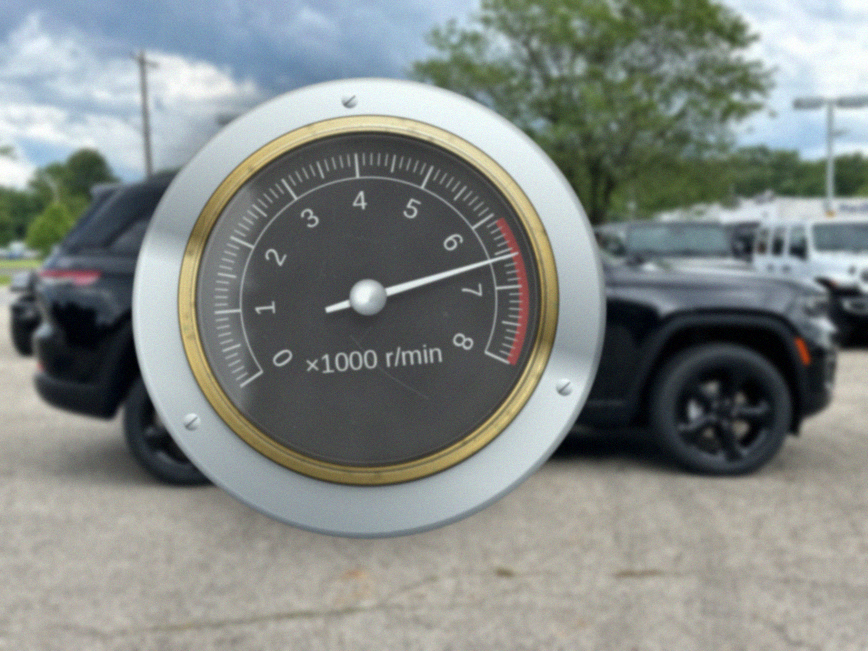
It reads 6600 rpm
